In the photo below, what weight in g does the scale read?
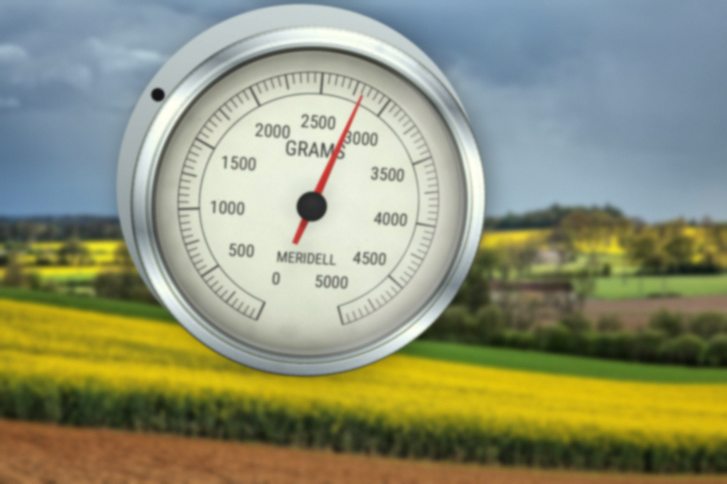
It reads 2800 g
